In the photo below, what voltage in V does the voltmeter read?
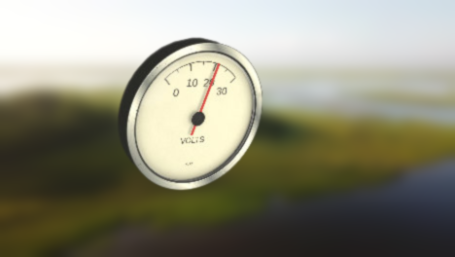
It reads 20 V
